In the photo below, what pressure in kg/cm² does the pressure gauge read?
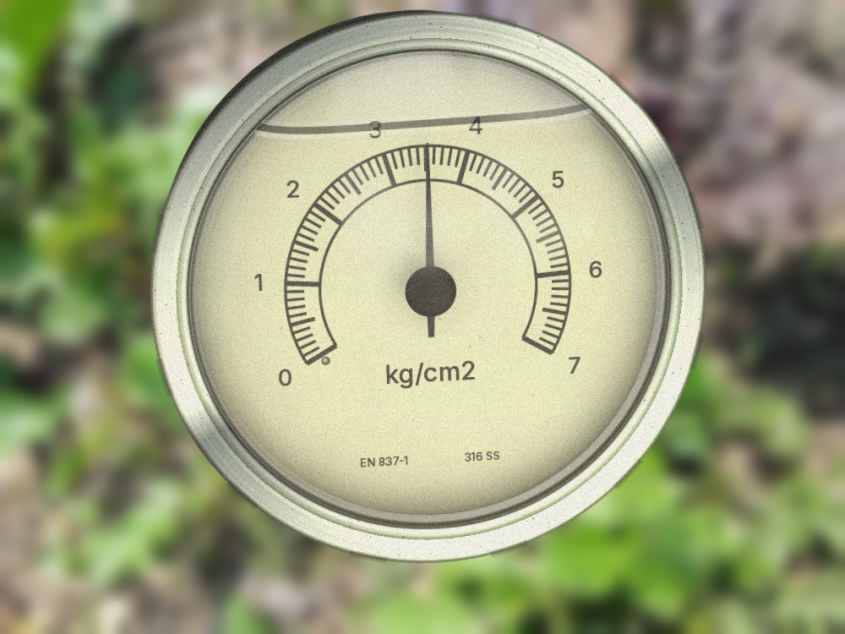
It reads 3.5 kg/cm²
